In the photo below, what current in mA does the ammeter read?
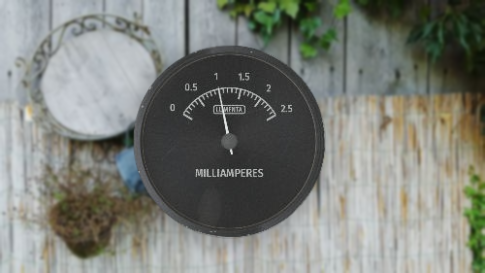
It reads 1 mA
